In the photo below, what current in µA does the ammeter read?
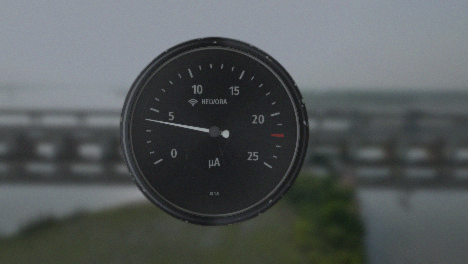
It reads 4 µA
